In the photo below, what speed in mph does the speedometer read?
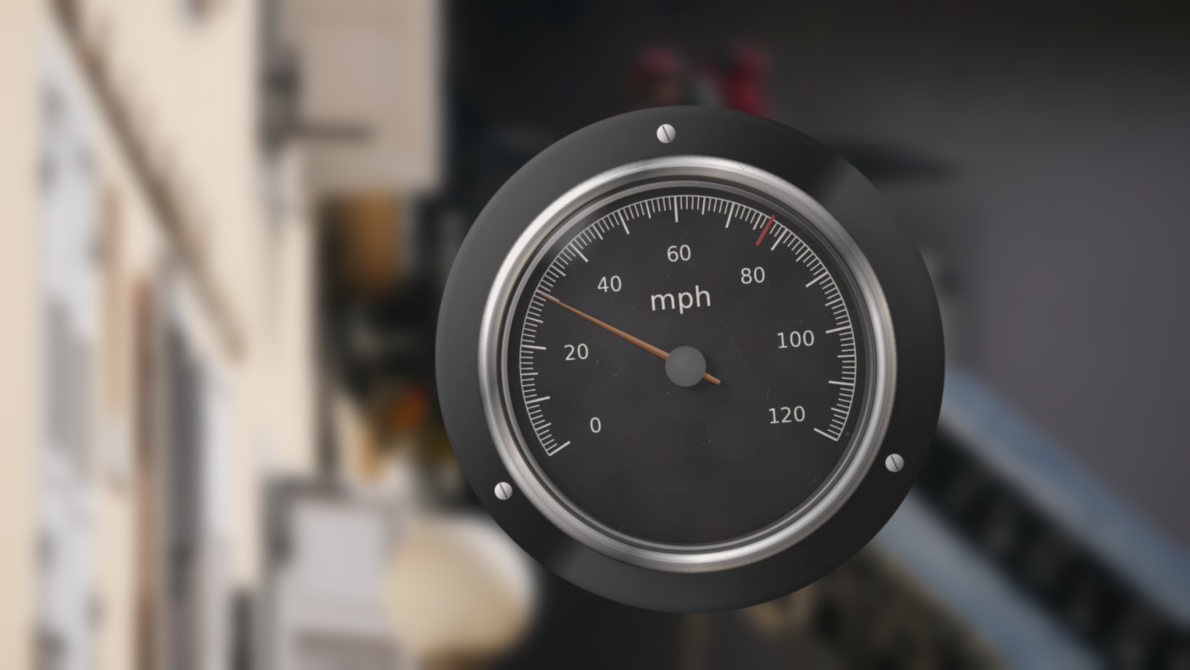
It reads 30 mph
